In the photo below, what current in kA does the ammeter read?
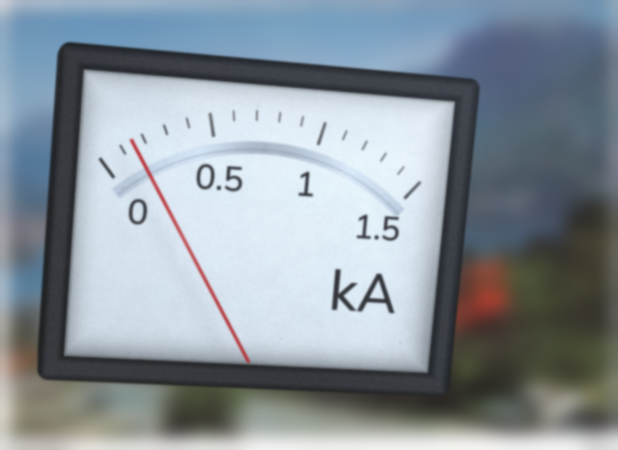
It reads 0.15 kA
